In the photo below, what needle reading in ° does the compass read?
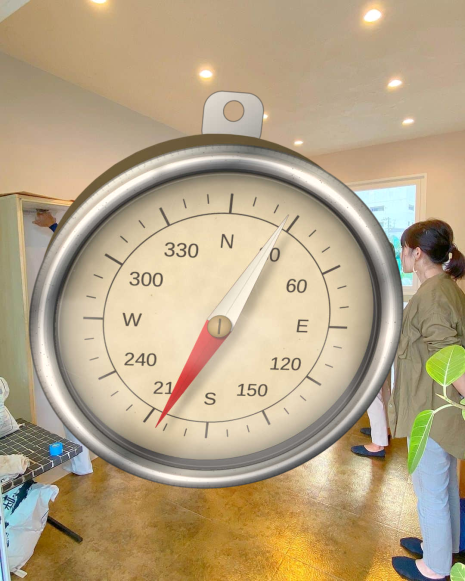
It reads 205 °
